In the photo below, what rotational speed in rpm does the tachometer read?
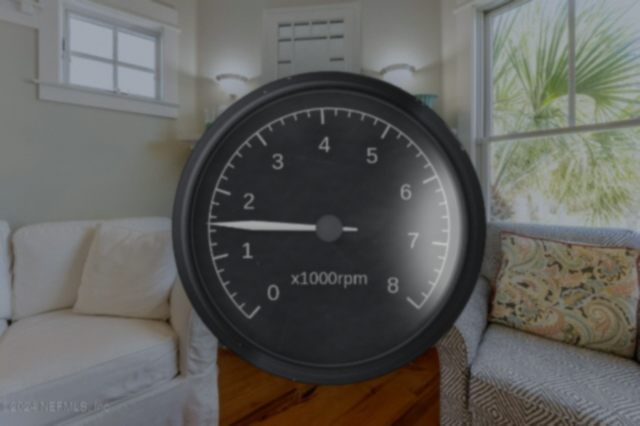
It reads 1500 rpm
